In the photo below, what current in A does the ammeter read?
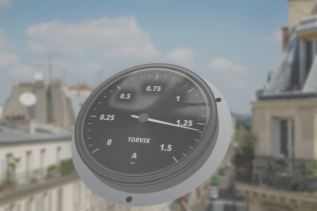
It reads 1.3 A
